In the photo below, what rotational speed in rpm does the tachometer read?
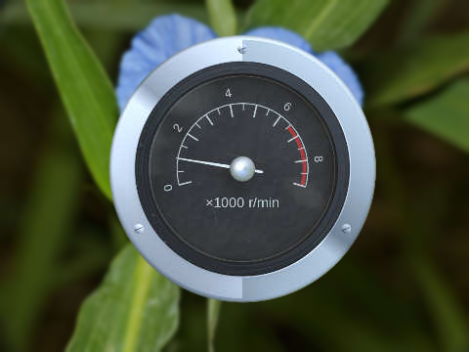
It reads 1000 rpm
